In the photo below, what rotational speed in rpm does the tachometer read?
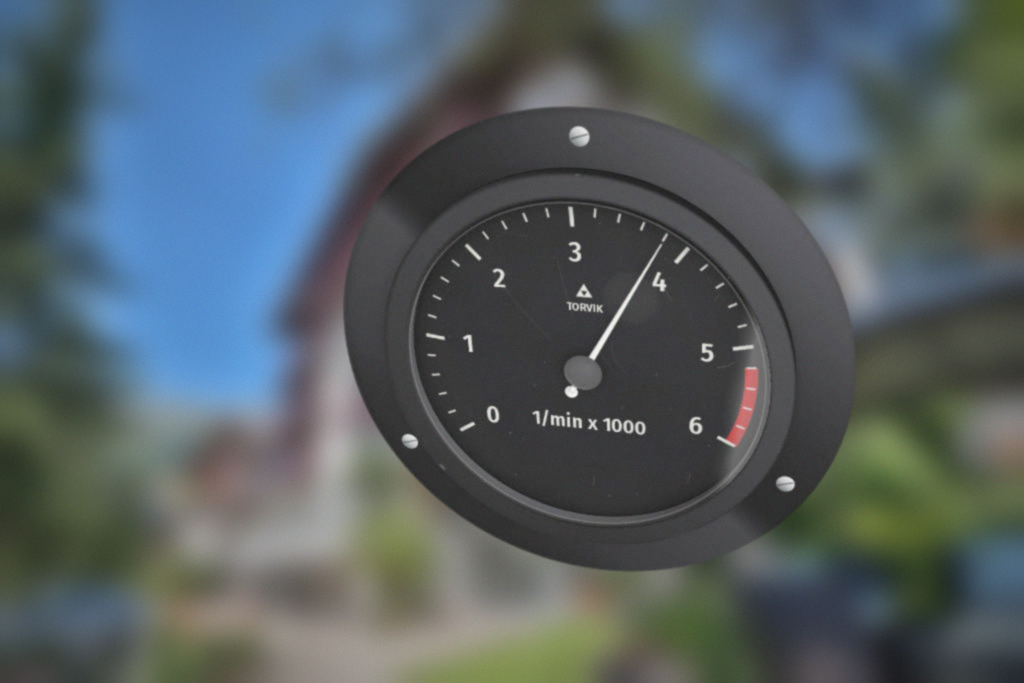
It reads 3800 rpm
